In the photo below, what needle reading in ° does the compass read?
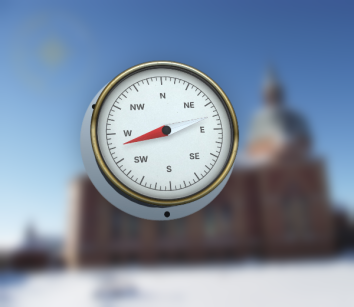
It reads 255 °
